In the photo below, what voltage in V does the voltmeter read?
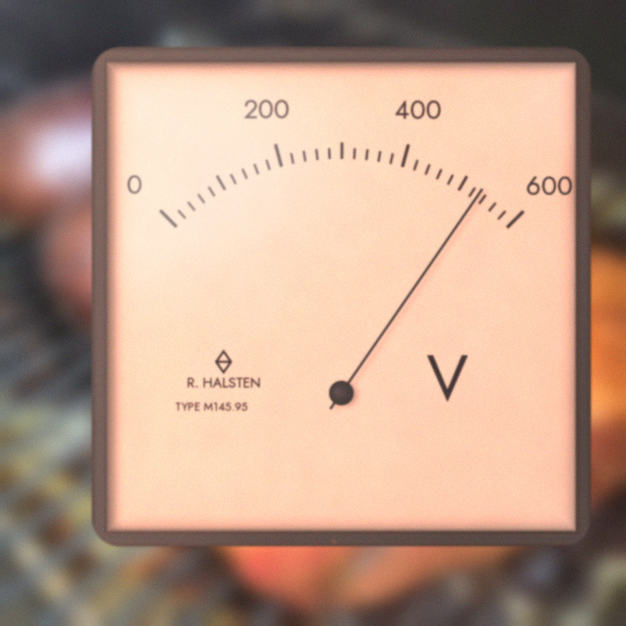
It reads 530 V
